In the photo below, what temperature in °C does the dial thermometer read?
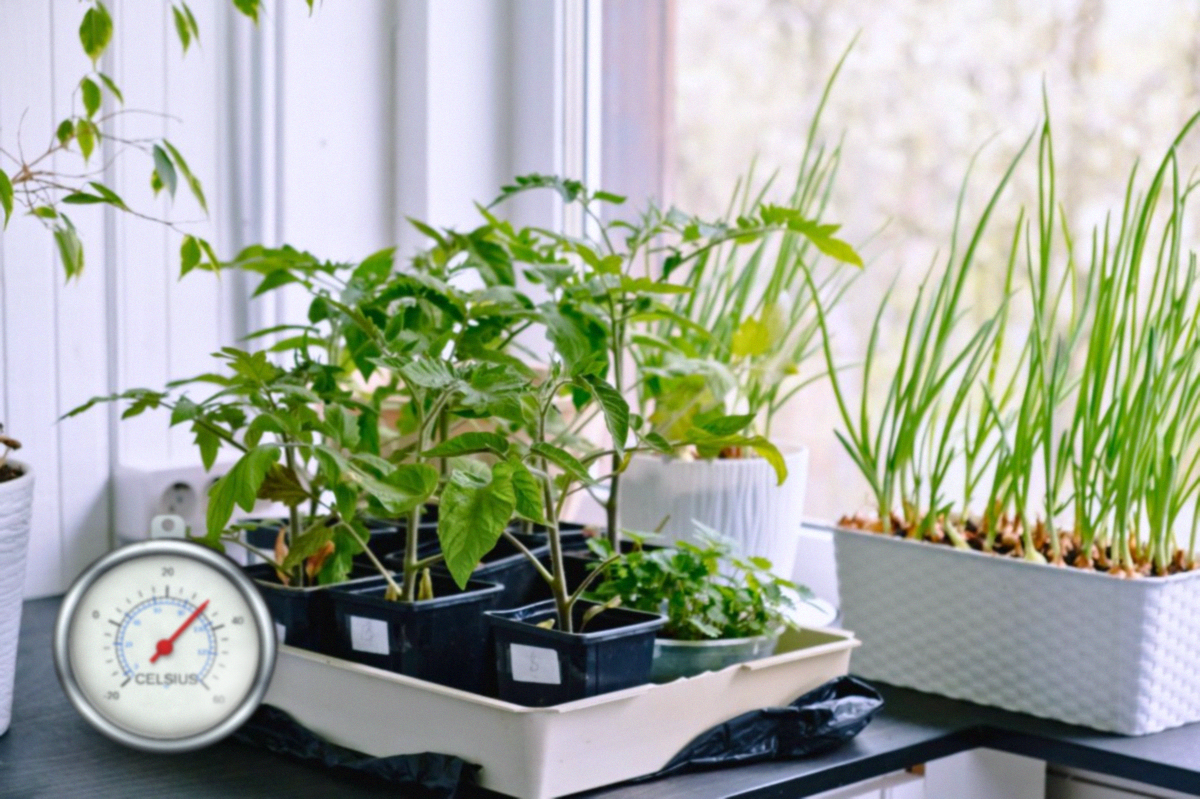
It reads 32 °C
